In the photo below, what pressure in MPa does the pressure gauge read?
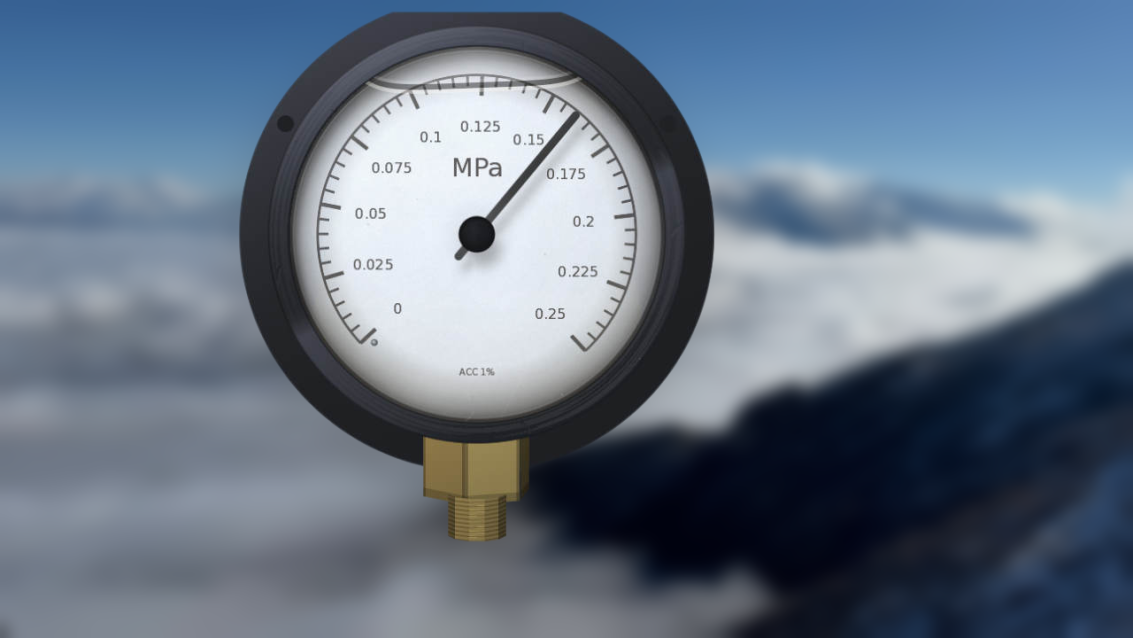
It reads 0.16 MPa
